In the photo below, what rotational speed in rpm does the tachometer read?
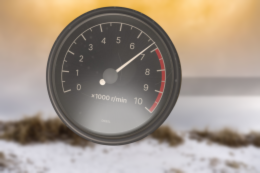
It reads 6750 rpm
